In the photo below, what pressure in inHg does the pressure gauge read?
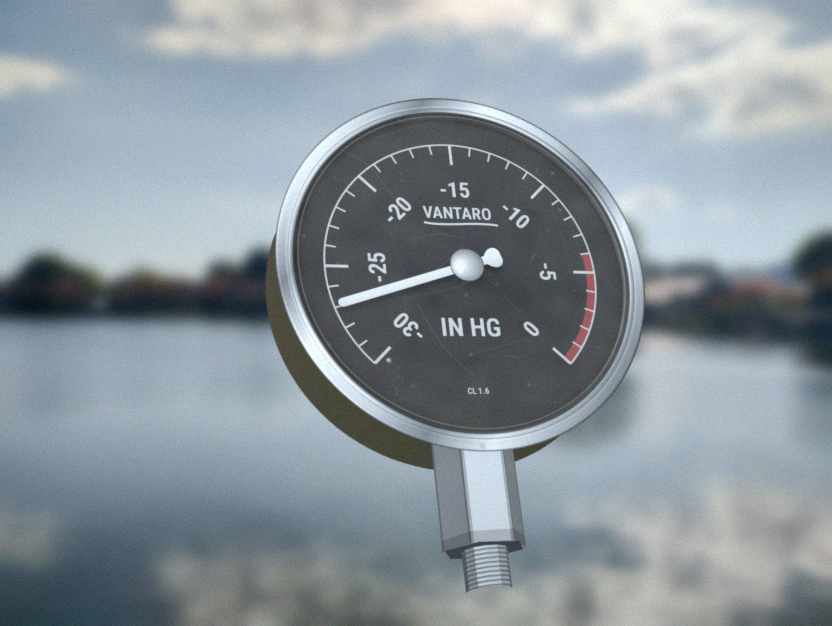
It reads -27 inHg
